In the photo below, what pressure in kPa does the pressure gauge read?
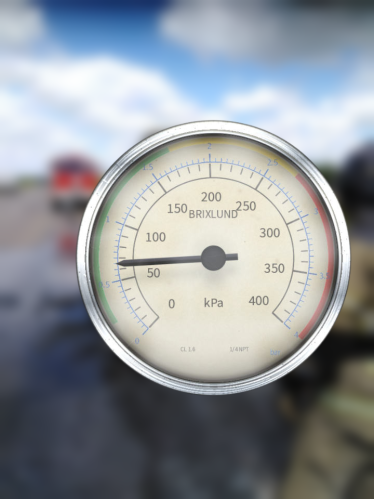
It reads 65 kPa
